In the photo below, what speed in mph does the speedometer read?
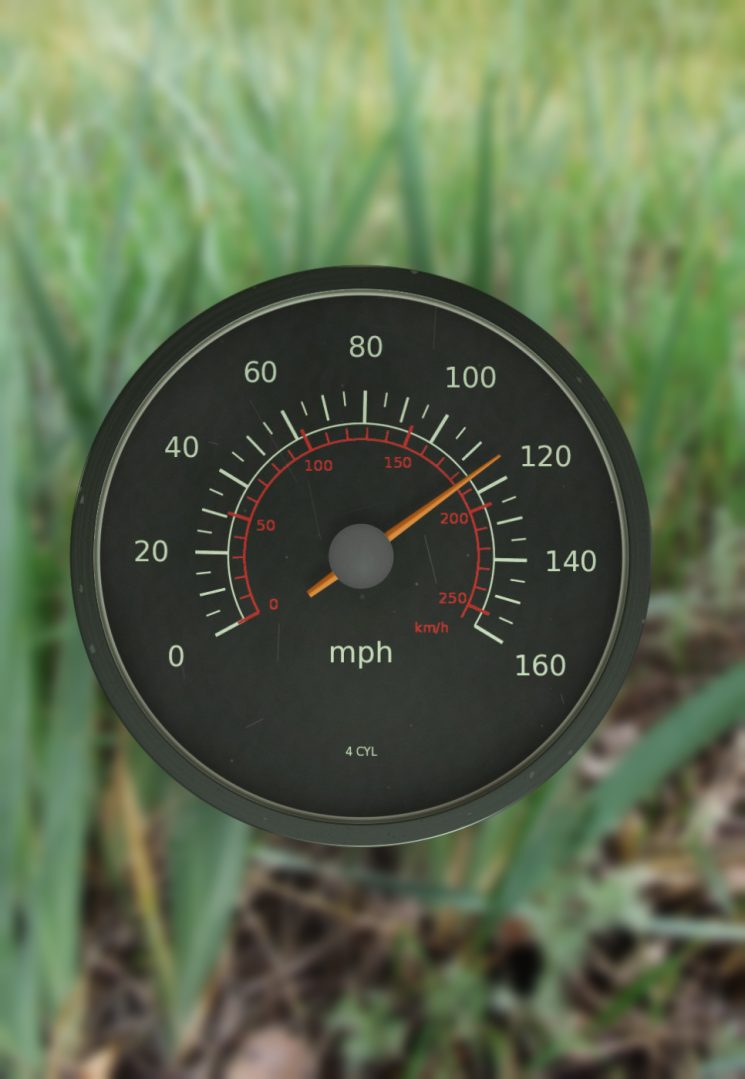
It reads 115 mph
